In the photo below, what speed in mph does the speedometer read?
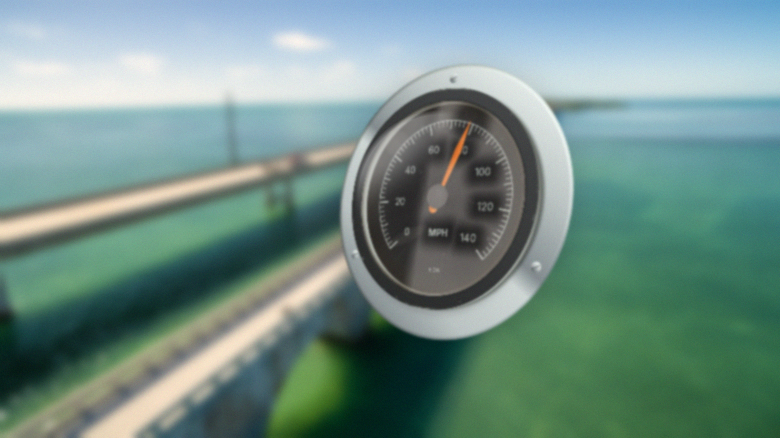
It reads 80 mph
